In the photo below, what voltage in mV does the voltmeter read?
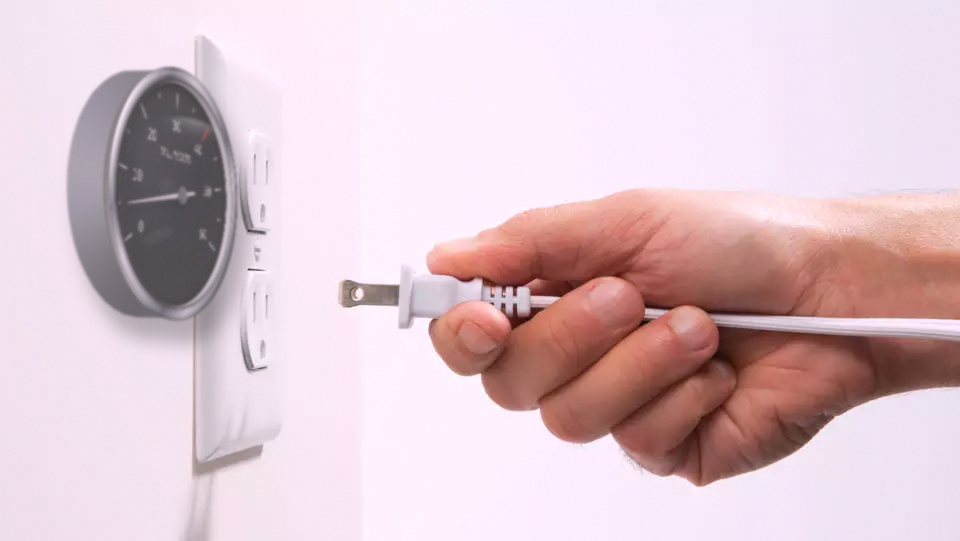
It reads 5 mV
